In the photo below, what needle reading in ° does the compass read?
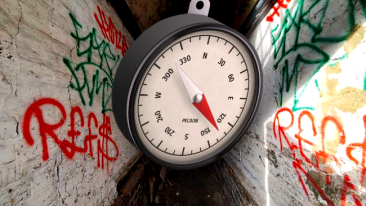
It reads 135 °
